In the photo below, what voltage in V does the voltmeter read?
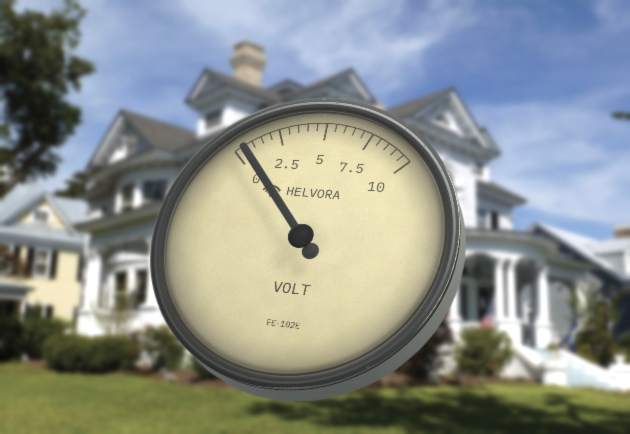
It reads 0.5 V
